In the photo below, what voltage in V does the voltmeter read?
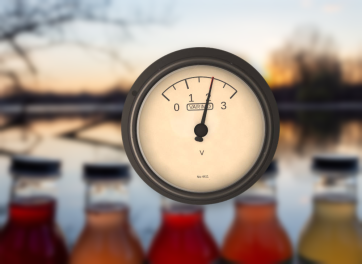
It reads 2 V
